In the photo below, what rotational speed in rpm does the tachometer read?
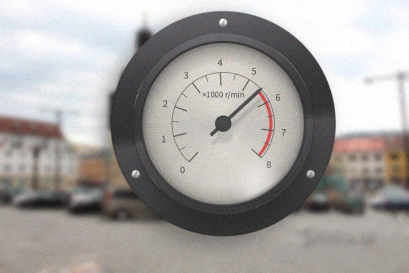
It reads 5500 rpm
